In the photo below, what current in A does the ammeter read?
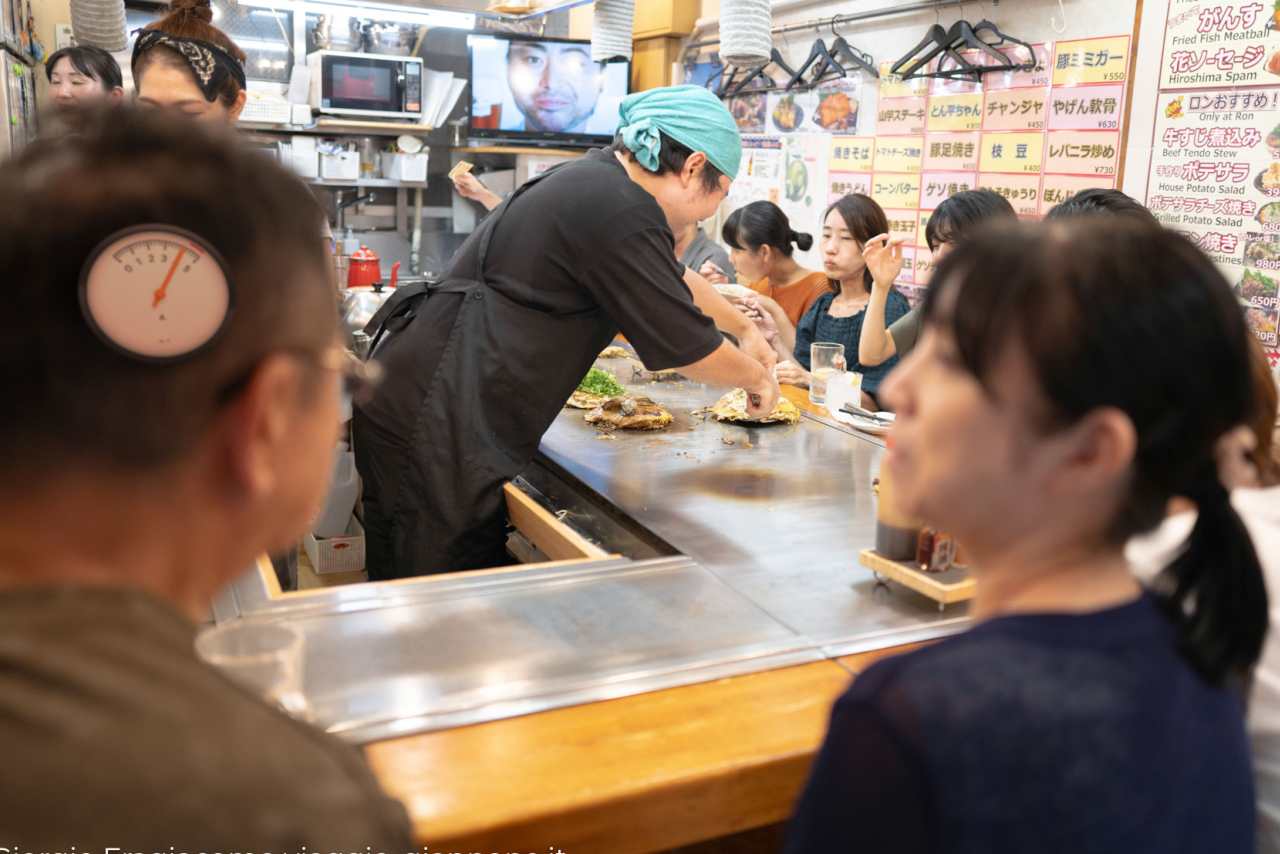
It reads 4 A
